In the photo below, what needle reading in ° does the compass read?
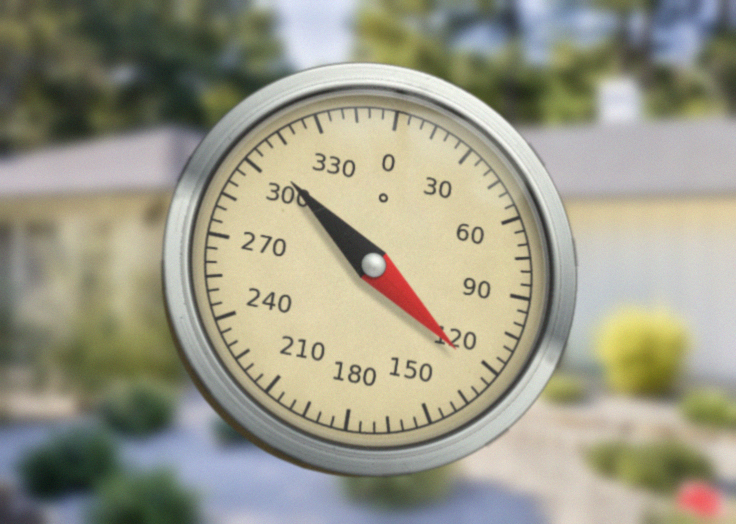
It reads 125 °
